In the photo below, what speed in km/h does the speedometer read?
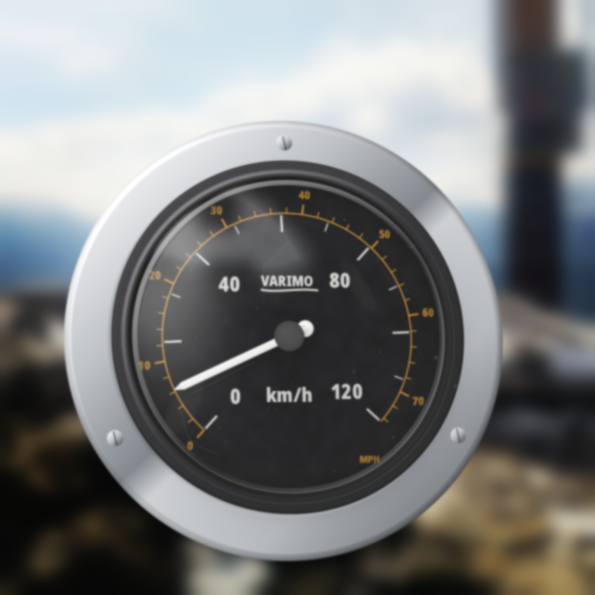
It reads 10 km/h
